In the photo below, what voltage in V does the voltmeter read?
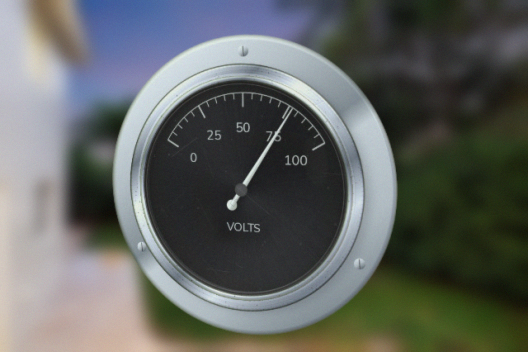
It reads 77.5 V
